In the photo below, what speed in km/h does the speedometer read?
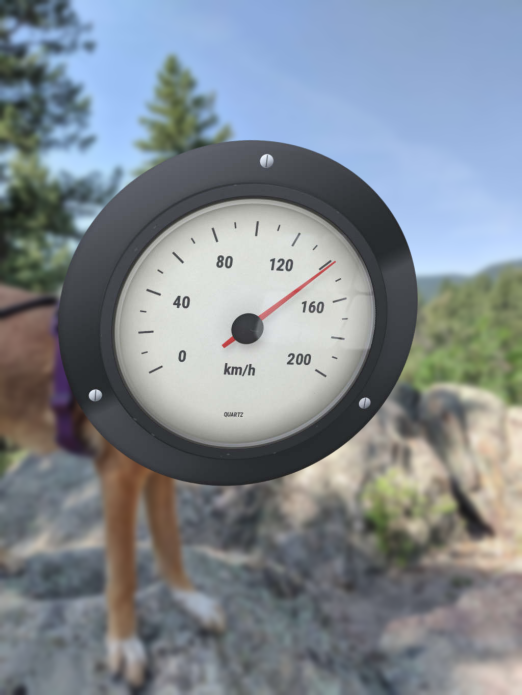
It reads 140 km/h
